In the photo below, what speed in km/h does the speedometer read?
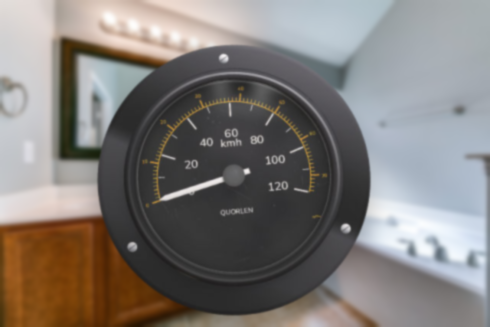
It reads 0 km/h
